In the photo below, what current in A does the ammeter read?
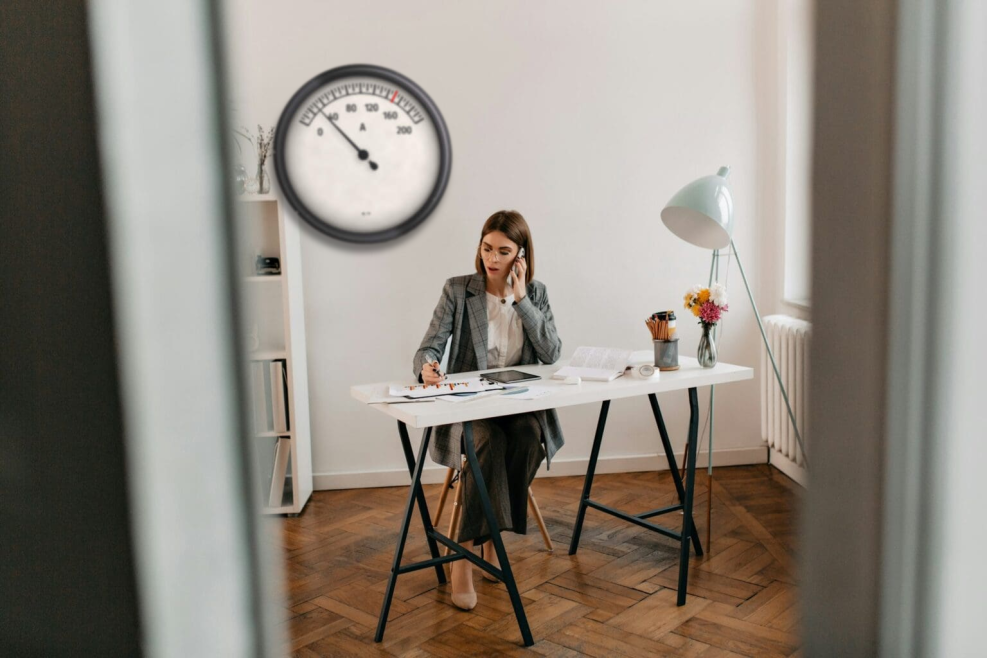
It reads 30 A
